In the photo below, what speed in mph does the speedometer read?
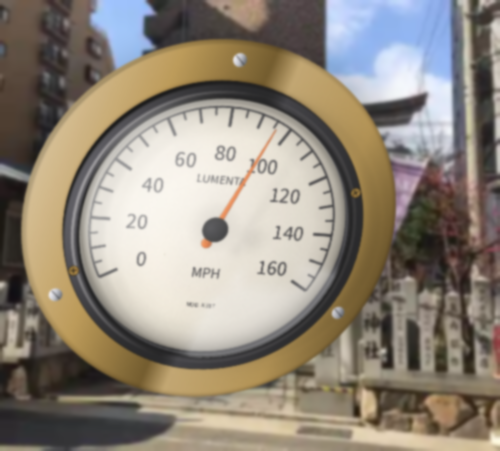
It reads 95 mph
